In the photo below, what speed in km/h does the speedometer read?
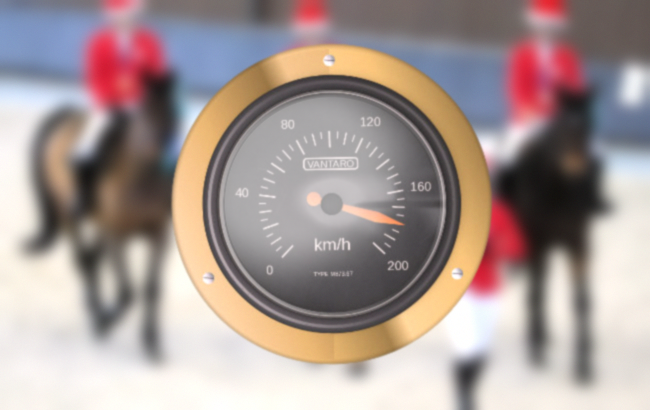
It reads 180 km/h
